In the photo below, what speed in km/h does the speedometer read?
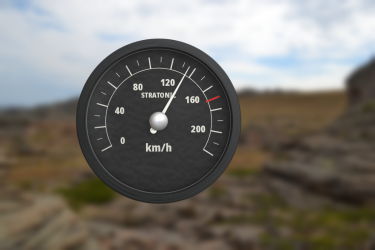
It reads 135 km/h
